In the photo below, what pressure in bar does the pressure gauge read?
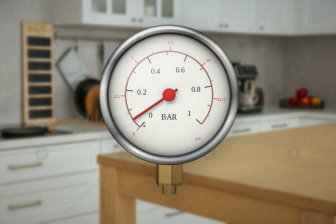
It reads 0.05 bar
